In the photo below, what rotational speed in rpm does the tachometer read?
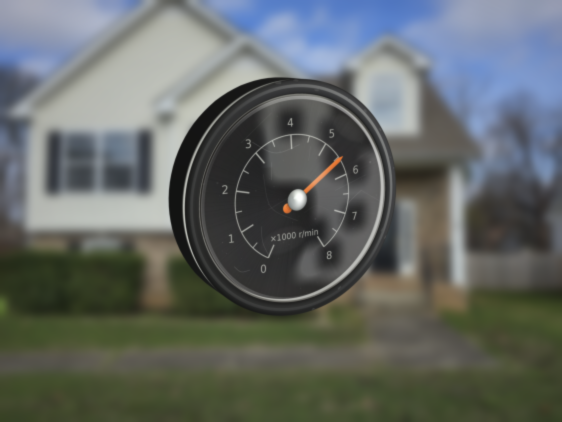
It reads 5500 rpm
